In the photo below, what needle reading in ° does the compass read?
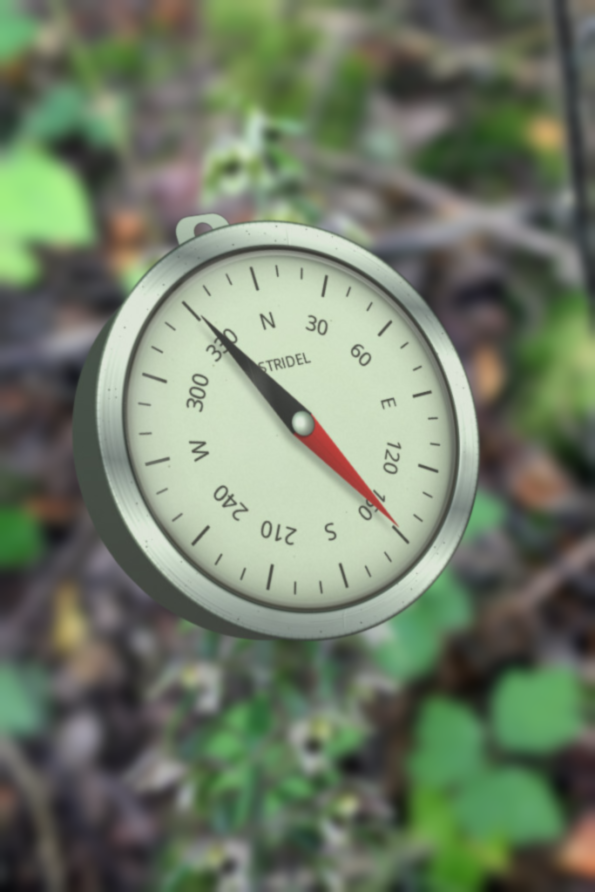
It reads 150 °
